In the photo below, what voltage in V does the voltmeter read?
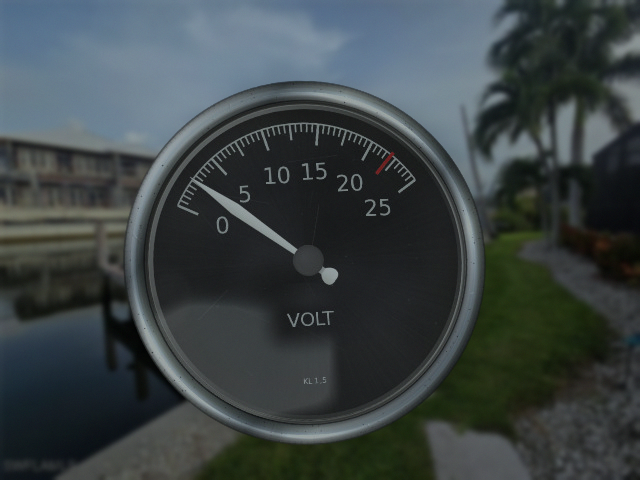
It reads 2.5 V
